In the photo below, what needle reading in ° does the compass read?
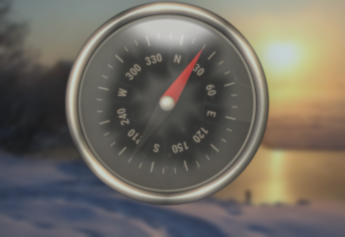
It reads 20 °
